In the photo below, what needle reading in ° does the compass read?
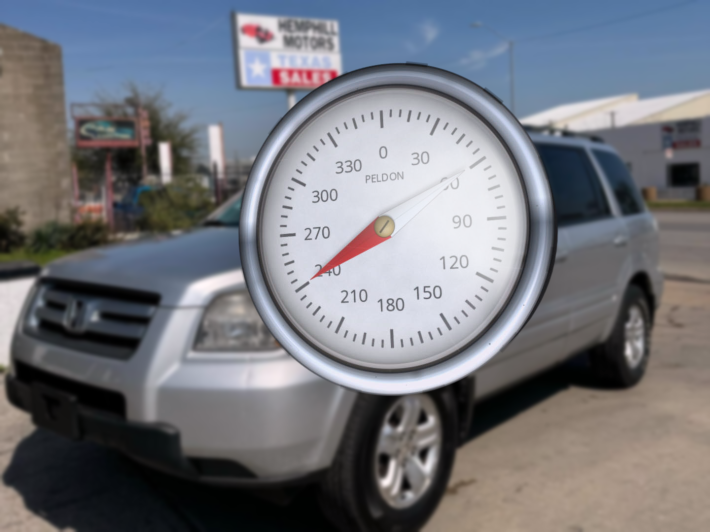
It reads 240 °
